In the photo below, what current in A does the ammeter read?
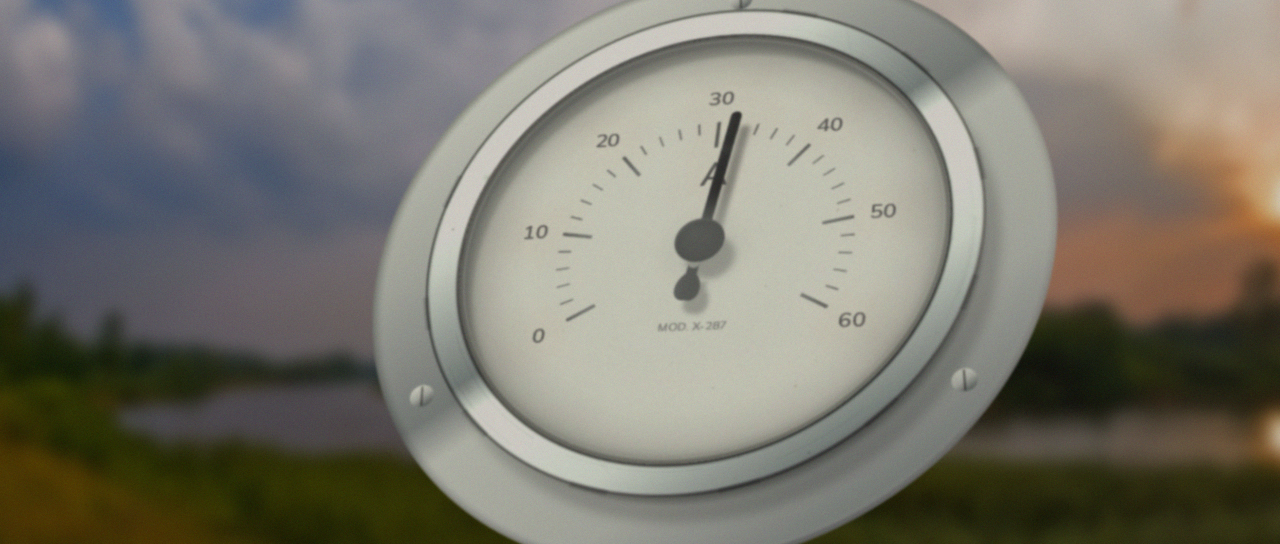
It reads 32 A
